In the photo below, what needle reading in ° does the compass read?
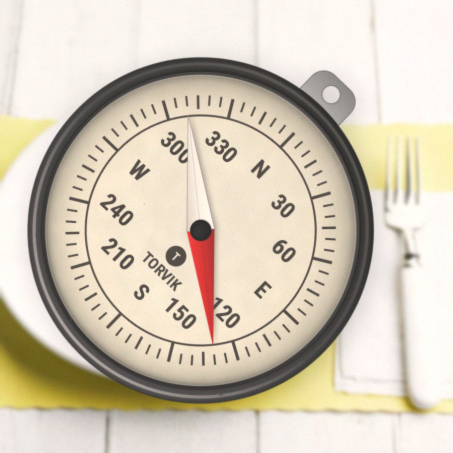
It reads 130 °
